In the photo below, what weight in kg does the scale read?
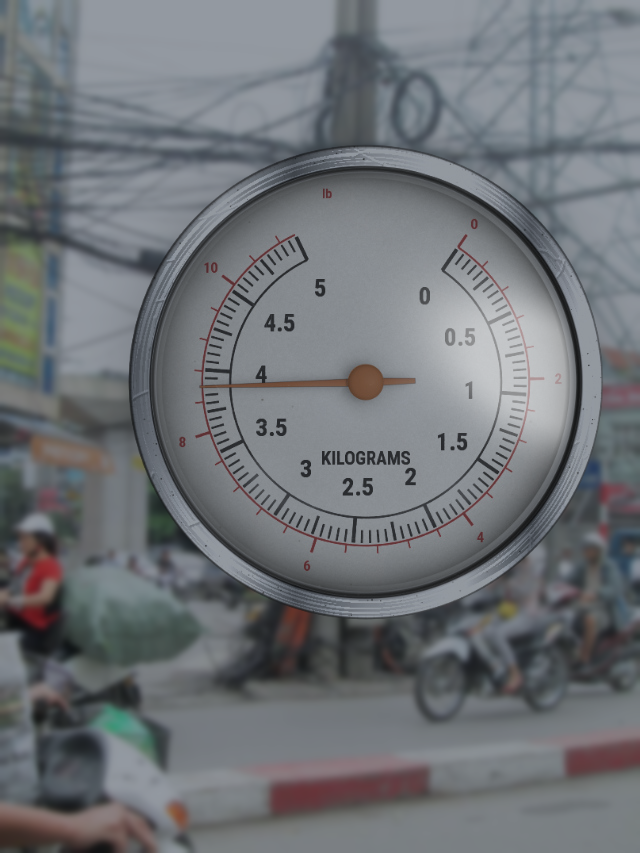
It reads 3.9 kg
